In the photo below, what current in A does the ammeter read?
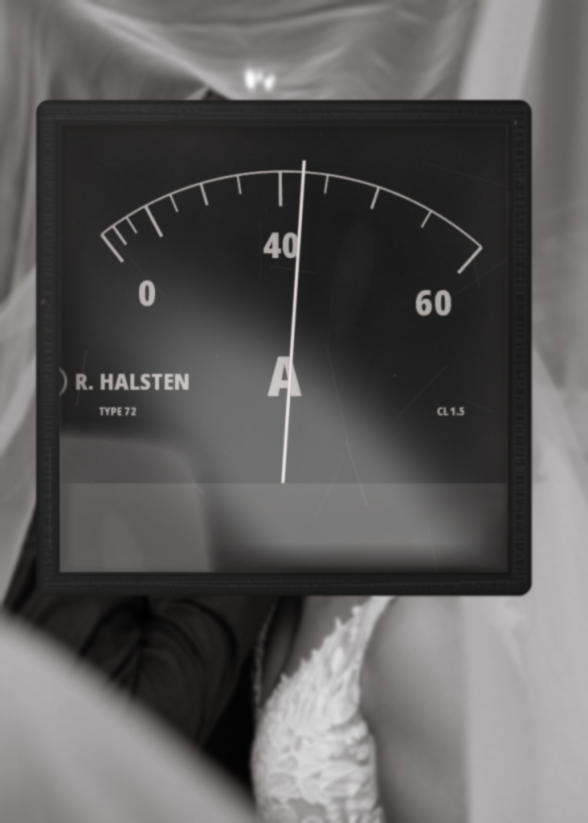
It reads 42.5 A
